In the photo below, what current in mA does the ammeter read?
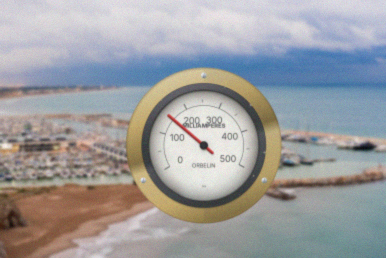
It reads 150 mA
